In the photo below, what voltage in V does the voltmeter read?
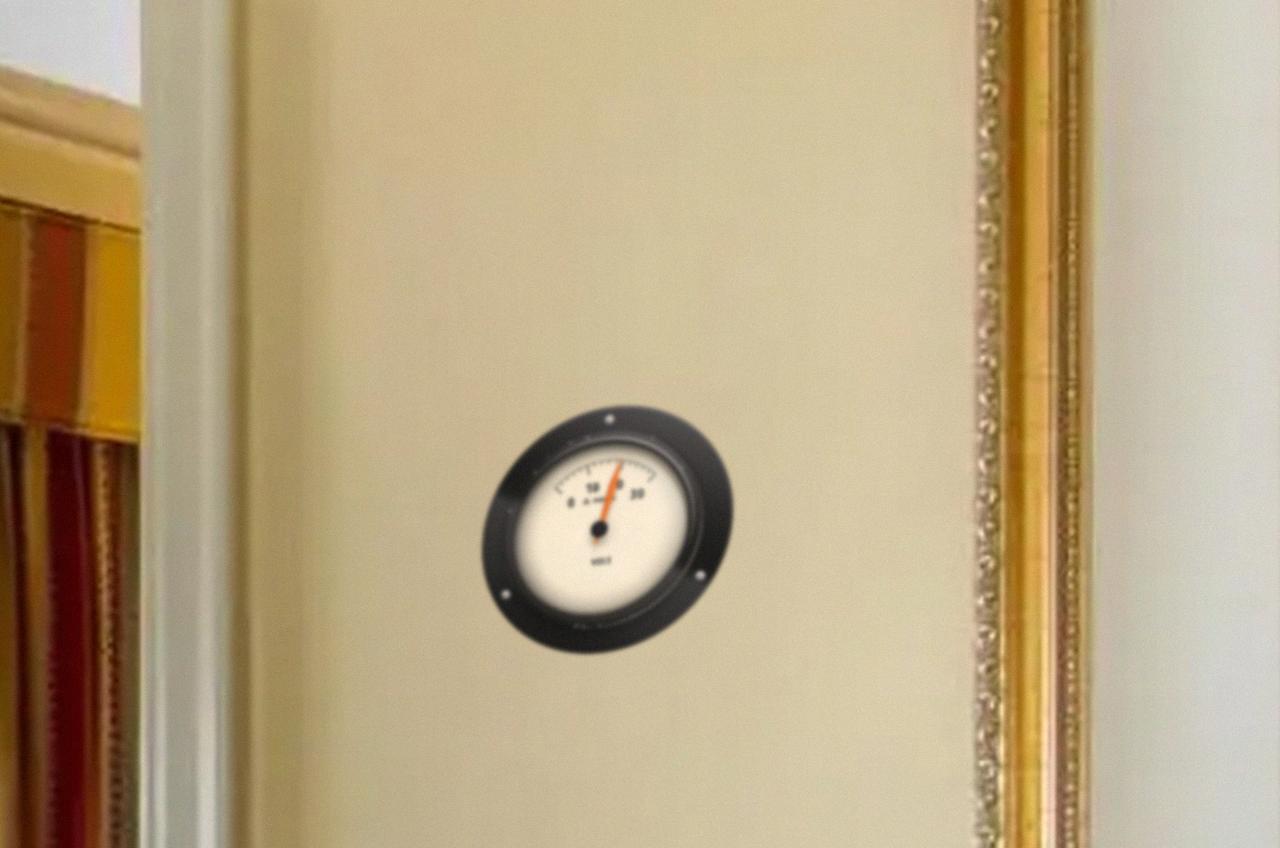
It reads 20 V
